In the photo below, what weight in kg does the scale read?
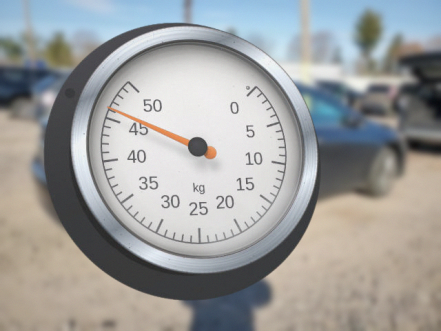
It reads 46 kg
